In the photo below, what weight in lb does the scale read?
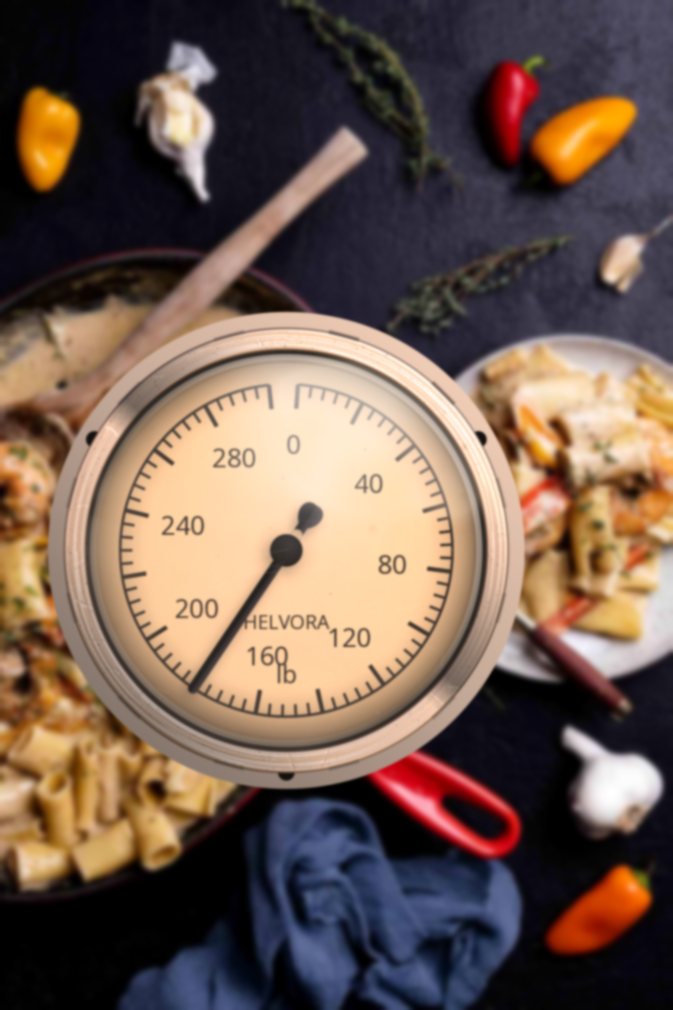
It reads 180 lb
